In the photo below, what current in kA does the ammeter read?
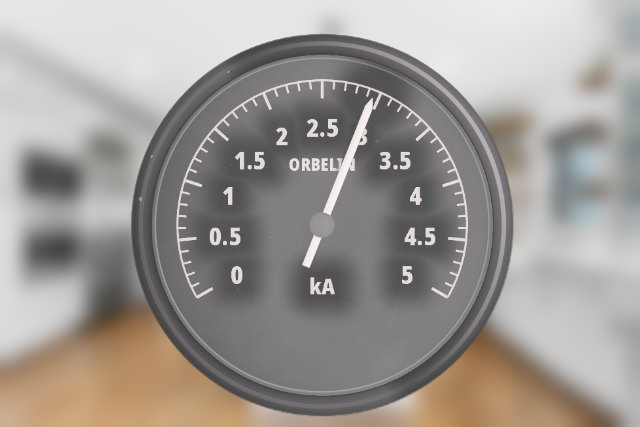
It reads 2.95 kA
